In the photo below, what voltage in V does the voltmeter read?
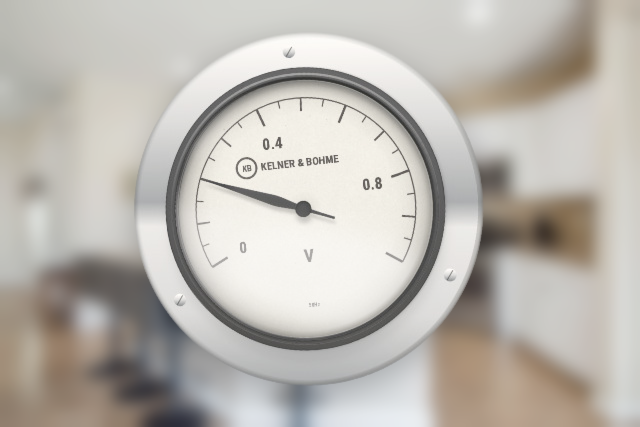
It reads 0.2 V
